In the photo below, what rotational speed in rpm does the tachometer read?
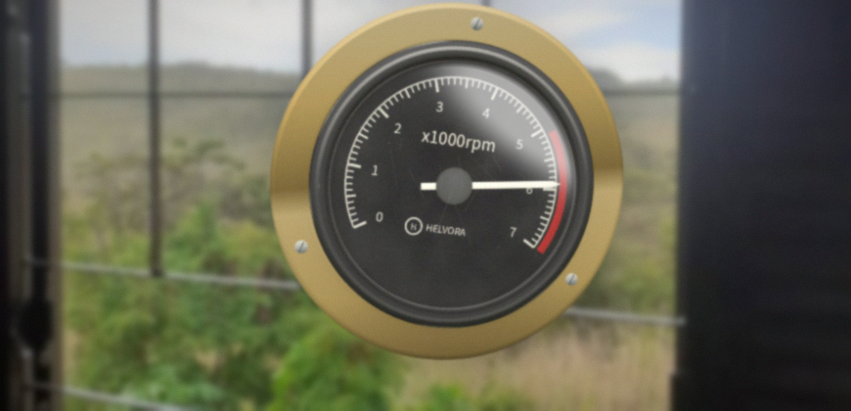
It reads 5900 rpm
